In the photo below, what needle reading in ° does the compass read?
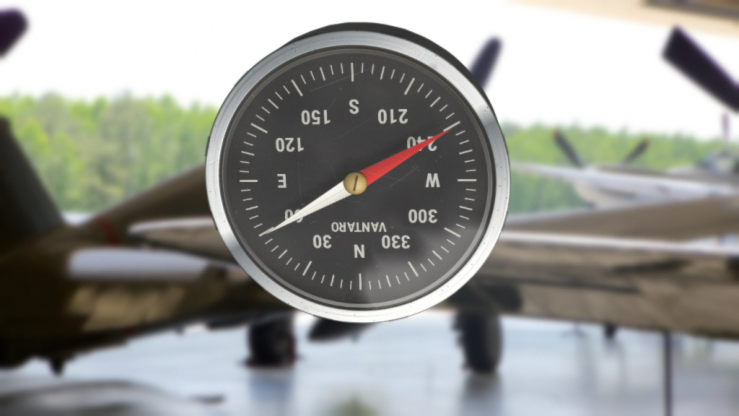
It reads 240 °
